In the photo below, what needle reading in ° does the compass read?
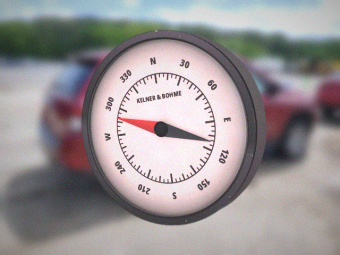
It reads 290 °
